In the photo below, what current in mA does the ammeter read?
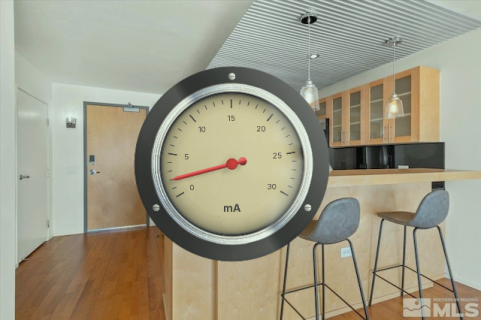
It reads 2 mA
